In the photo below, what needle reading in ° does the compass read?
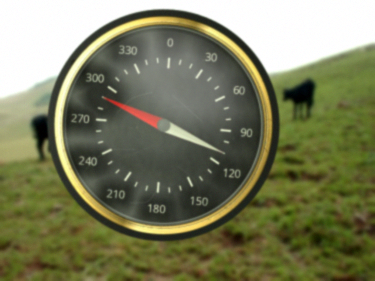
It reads 290 °
